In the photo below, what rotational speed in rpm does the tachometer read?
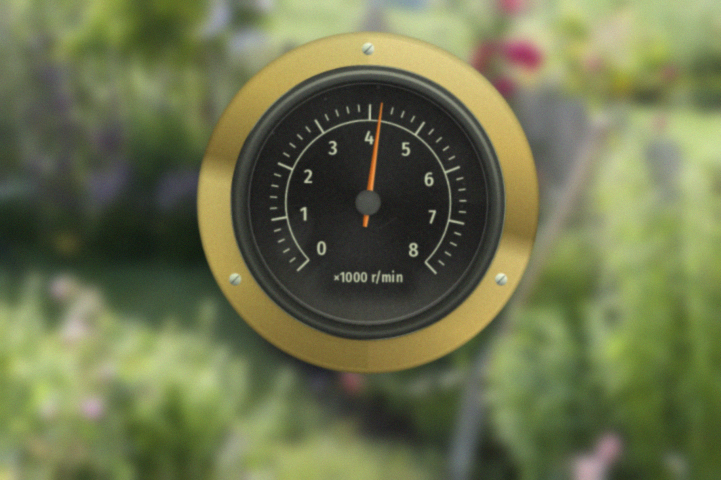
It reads 4200 rpm
